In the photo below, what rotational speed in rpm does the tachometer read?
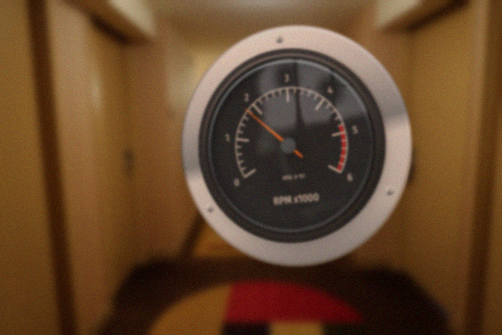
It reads 1800 rpm
